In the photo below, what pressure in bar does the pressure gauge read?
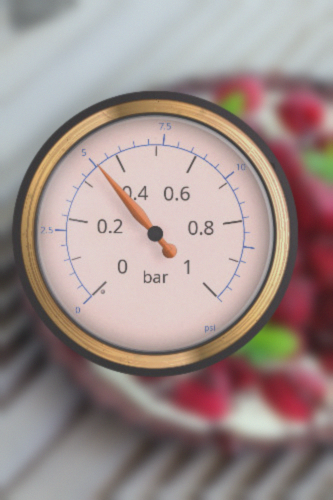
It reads 0.35 bar
